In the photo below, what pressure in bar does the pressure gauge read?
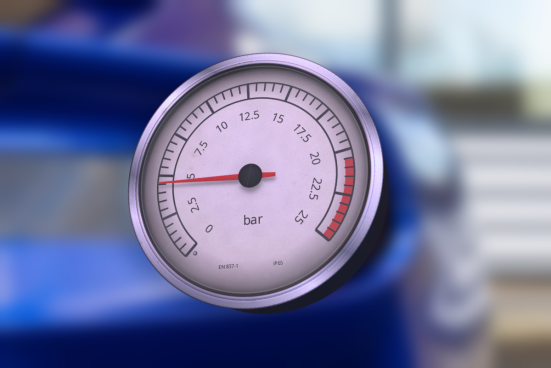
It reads 4.5 bar
